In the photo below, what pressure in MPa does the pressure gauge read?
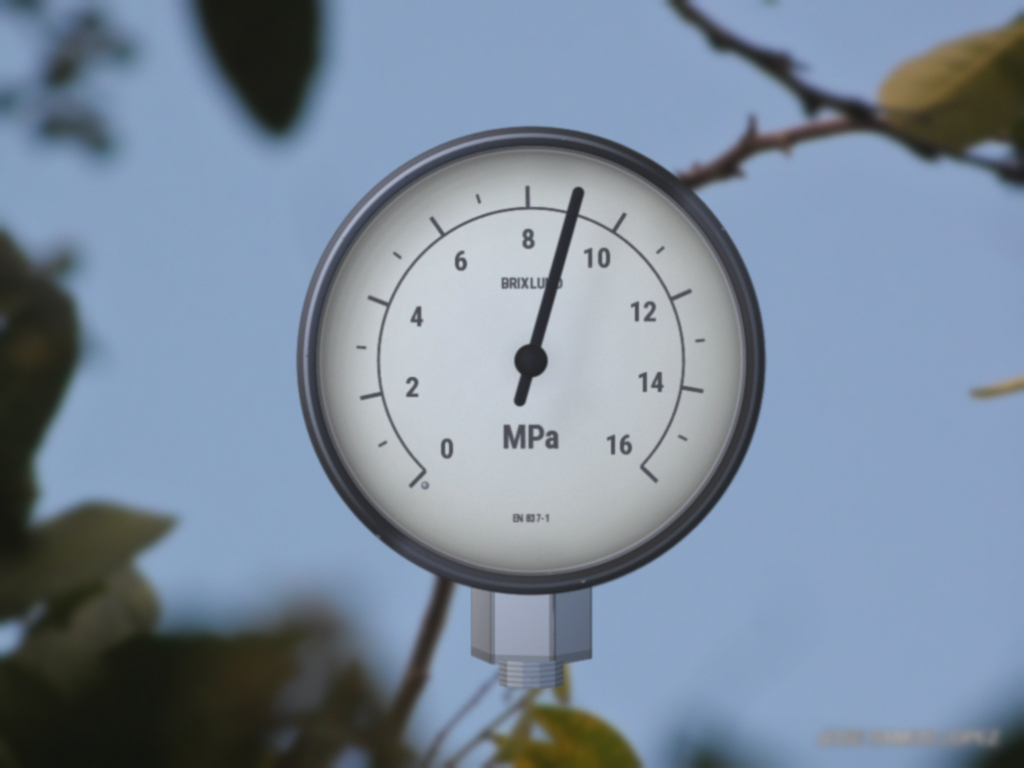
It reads 9 MPa
